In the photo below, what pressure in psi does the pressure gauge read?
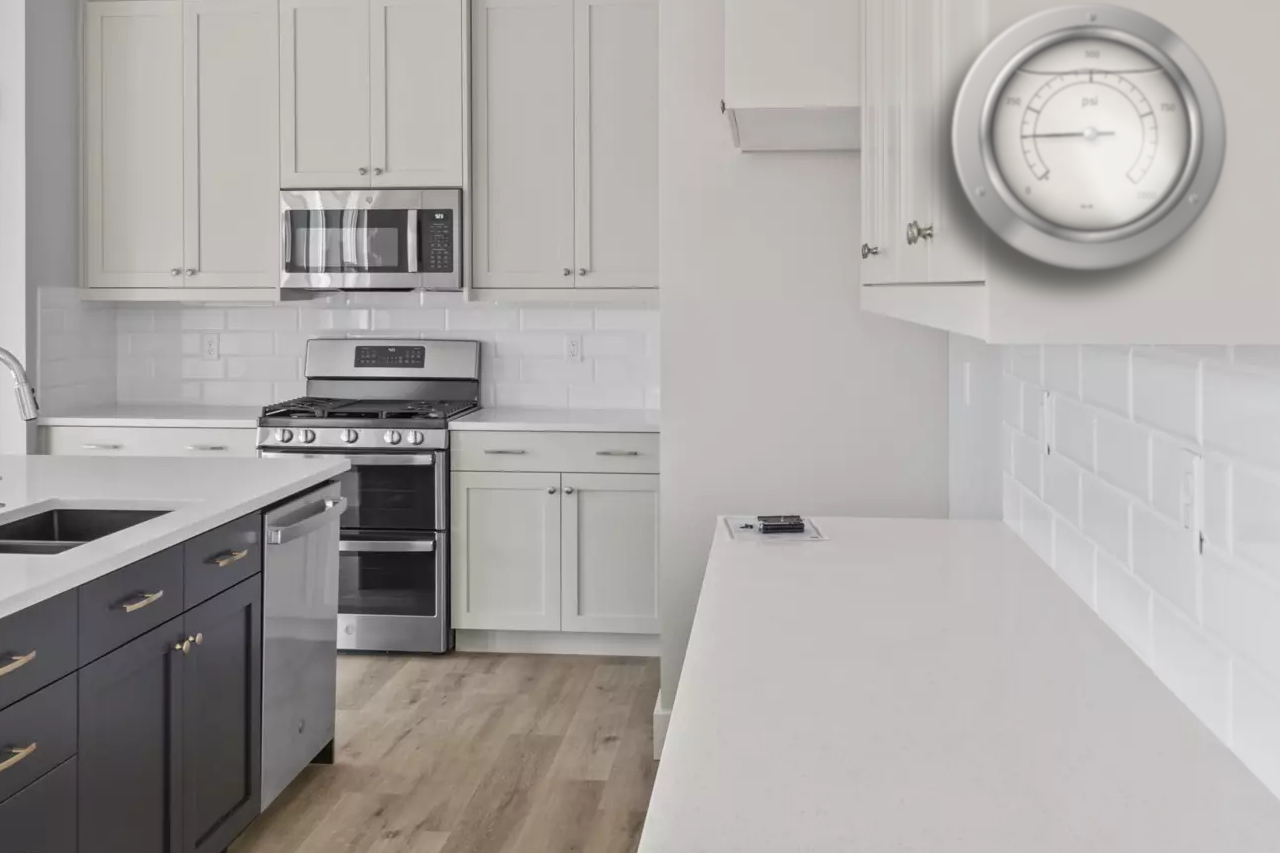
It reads 150 psi
